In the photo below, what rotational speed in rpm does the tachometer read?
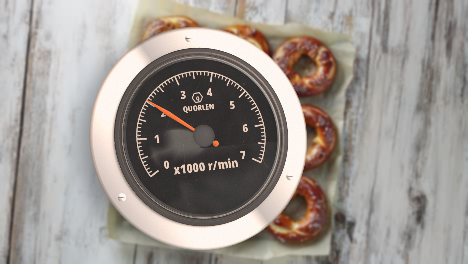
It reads 2000 rpm
